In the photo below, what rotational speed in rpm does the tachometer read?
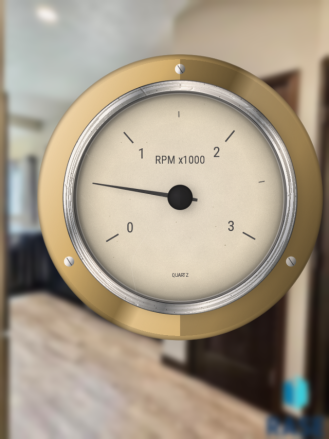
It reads 500 rpm
